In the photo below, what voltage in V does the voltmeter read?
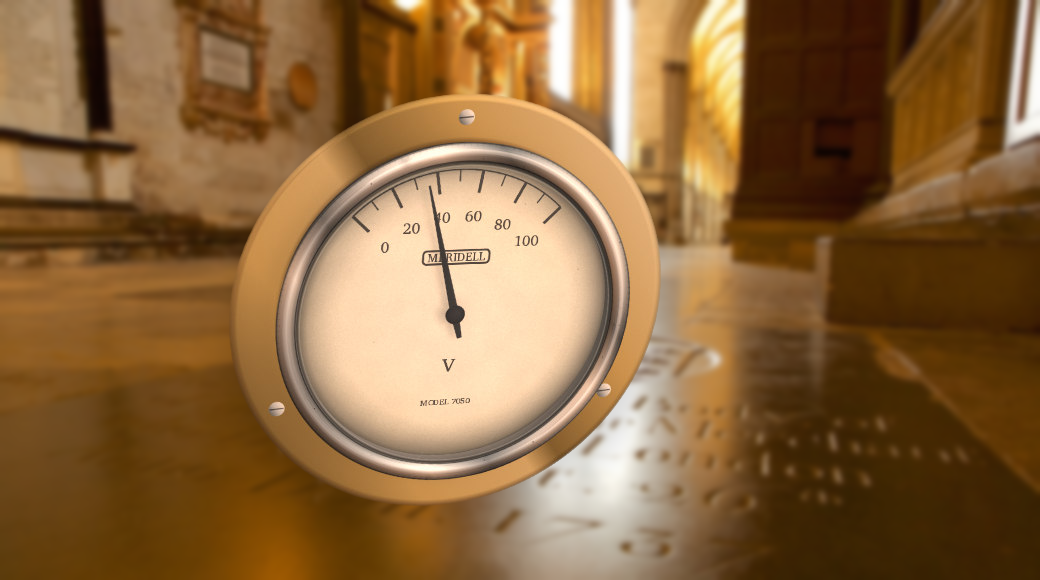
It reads 35 V
